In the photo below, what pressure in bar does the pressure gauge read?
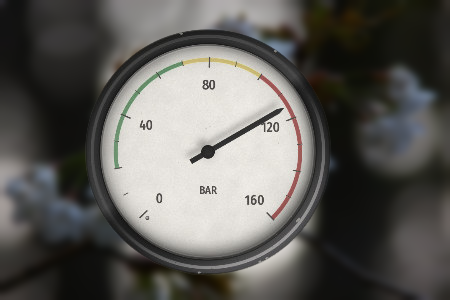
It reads 115 bar
